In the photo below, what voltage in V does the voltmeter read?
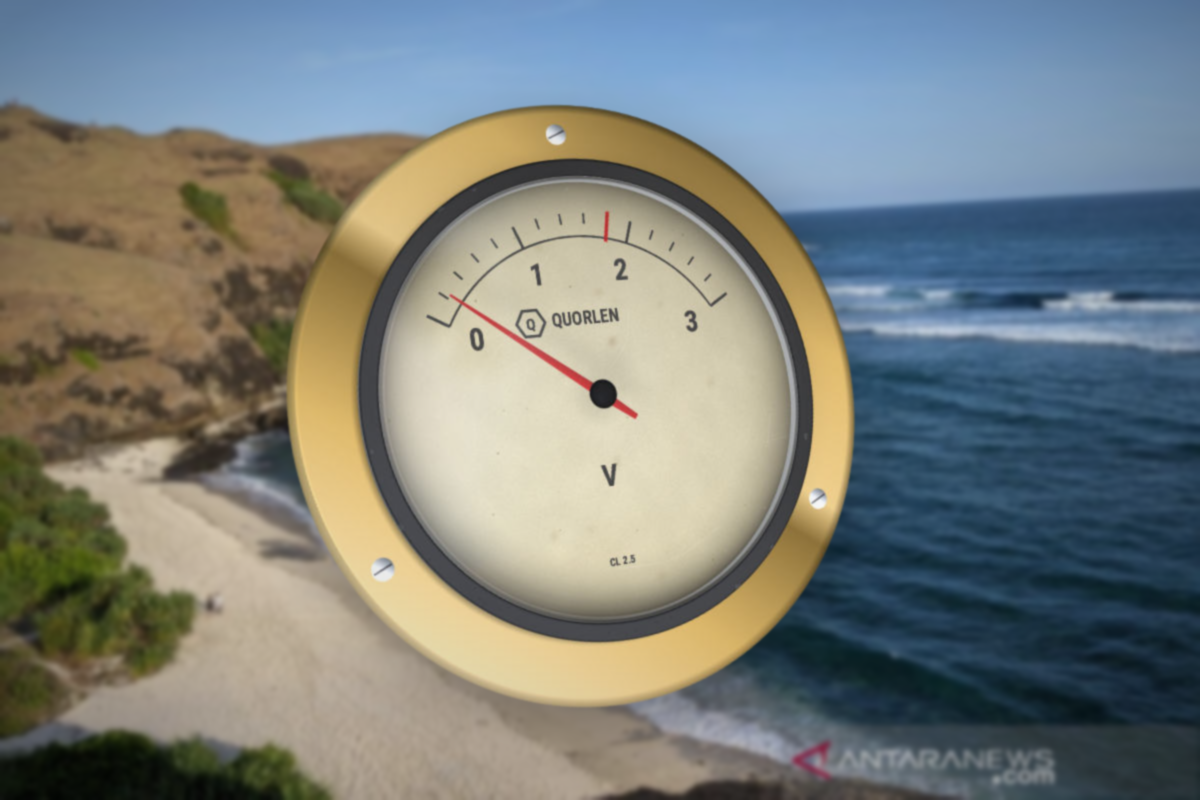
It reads 0.2 V
